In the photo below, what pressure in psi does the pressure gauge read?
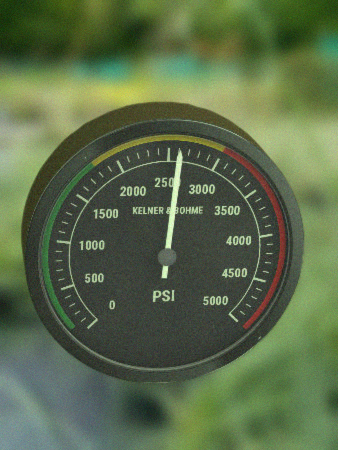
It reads 2600 psi
